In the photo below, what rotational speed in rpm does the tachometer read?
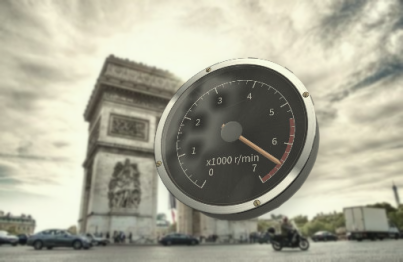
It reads 6500 rpm
